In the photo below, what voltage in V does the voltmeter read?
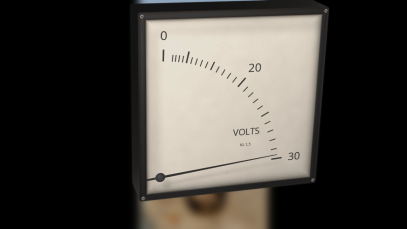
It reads 29.5 V
